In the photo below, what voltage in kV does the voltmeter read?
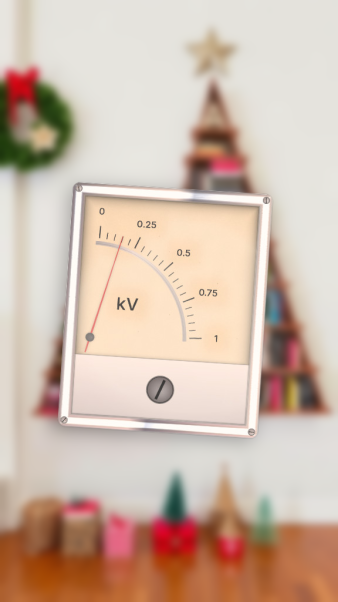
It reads 0.15 kV
